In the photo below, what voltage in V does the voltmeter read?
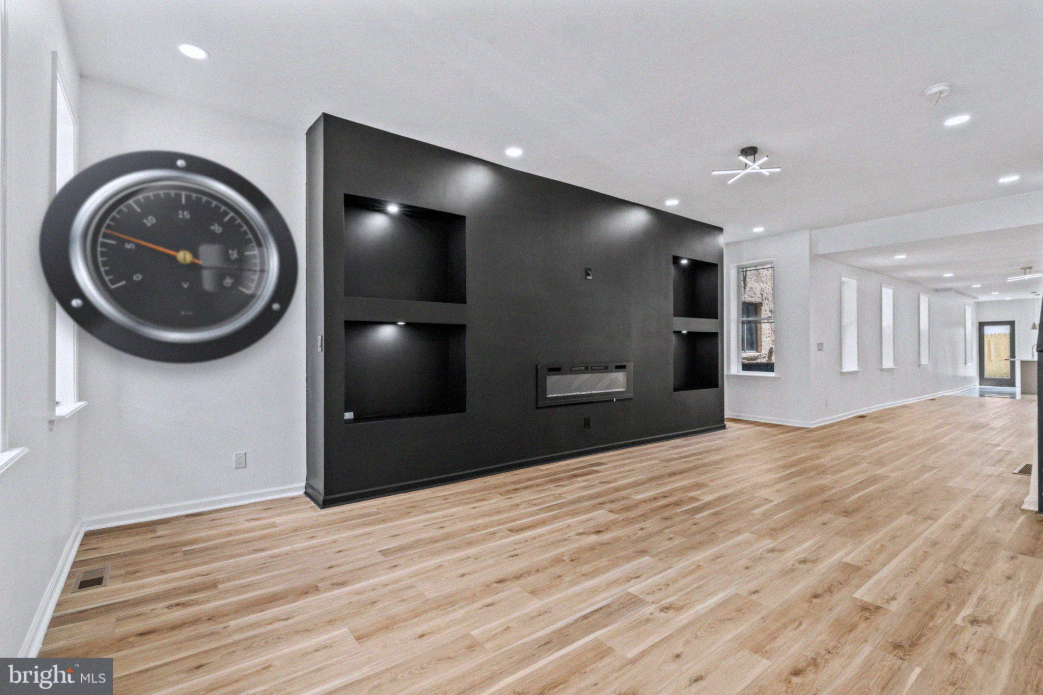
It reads 6 V
